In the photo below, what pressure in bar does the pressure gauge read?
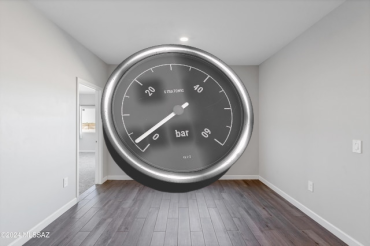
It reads 2.5 bar
